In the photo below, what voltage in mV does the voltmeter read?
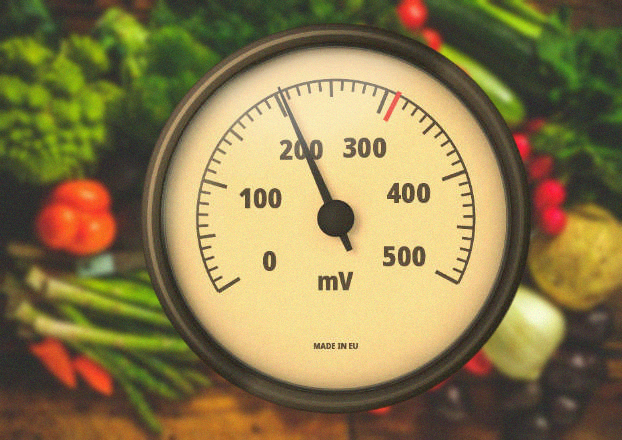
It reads 205 mV
